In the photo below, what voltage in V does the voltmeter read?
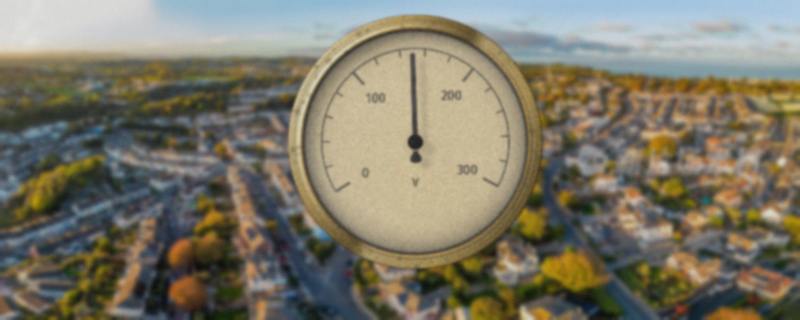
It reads 150 V
